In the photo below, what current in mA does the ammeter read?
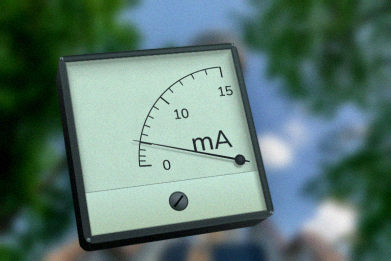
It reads 5 mA
